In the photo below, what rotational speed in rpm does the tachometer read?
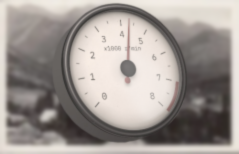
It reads 4250 rpm
